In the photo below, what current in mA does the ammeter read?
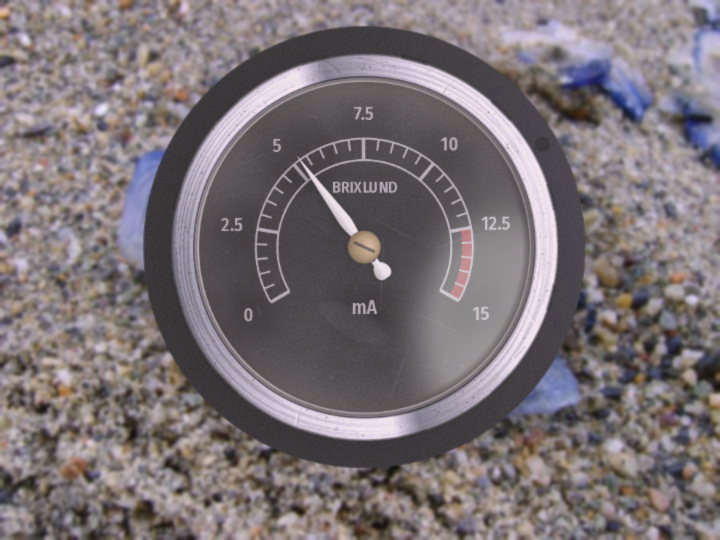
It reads 5.25 mA
